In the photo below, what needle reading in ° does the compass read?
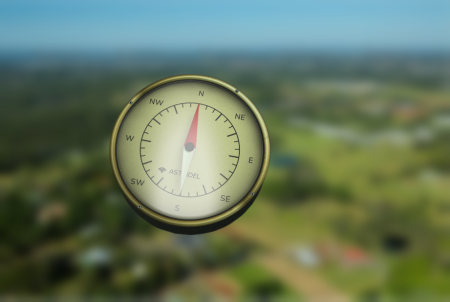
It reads 0 °
